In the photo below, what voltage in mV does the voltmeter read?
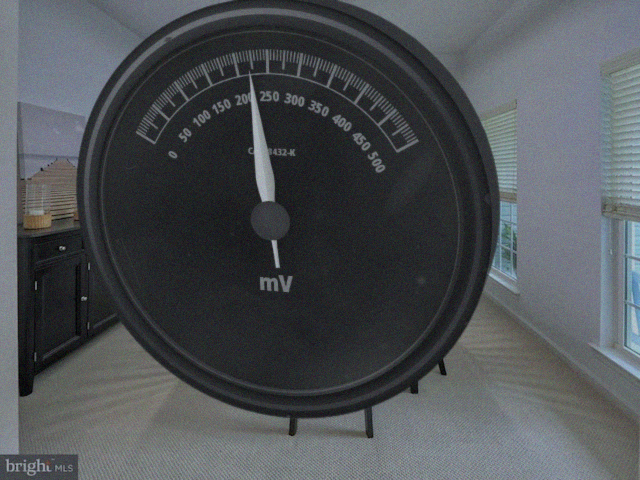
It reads 225 mV
